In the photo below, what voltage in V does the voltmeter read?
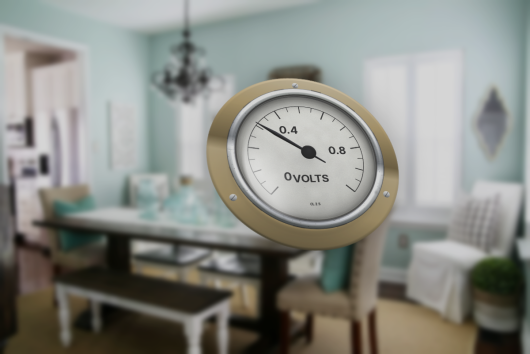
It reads 0.3 V
